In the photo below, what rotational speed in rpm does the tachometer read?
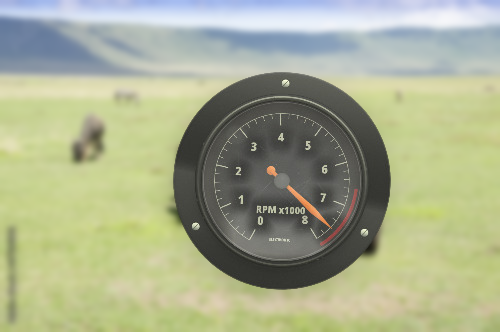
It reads 7600 rpm
